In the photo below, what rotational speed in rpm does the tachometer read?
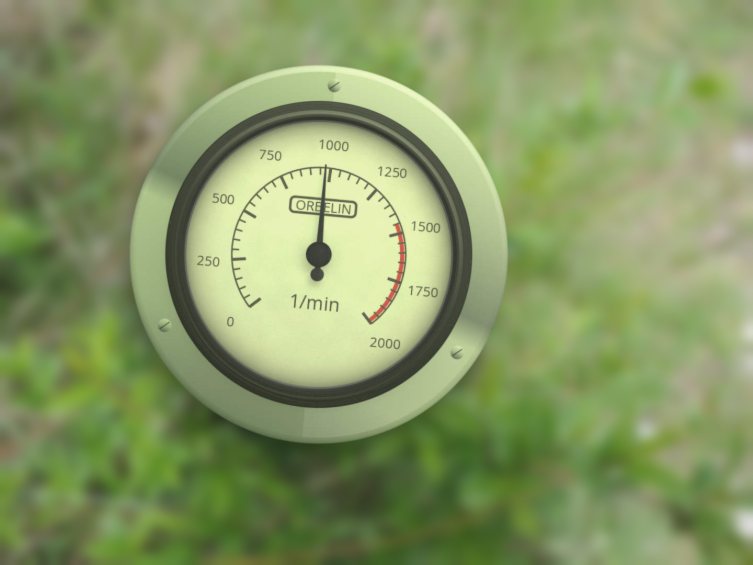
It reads 975 rpm
